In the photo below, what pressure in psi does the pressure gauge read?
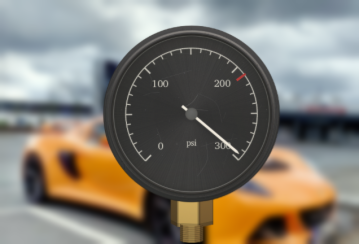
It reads 295 psi
